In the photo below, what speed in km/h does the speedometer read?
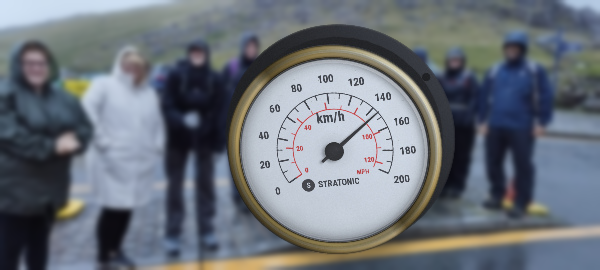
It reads 145 km/h
